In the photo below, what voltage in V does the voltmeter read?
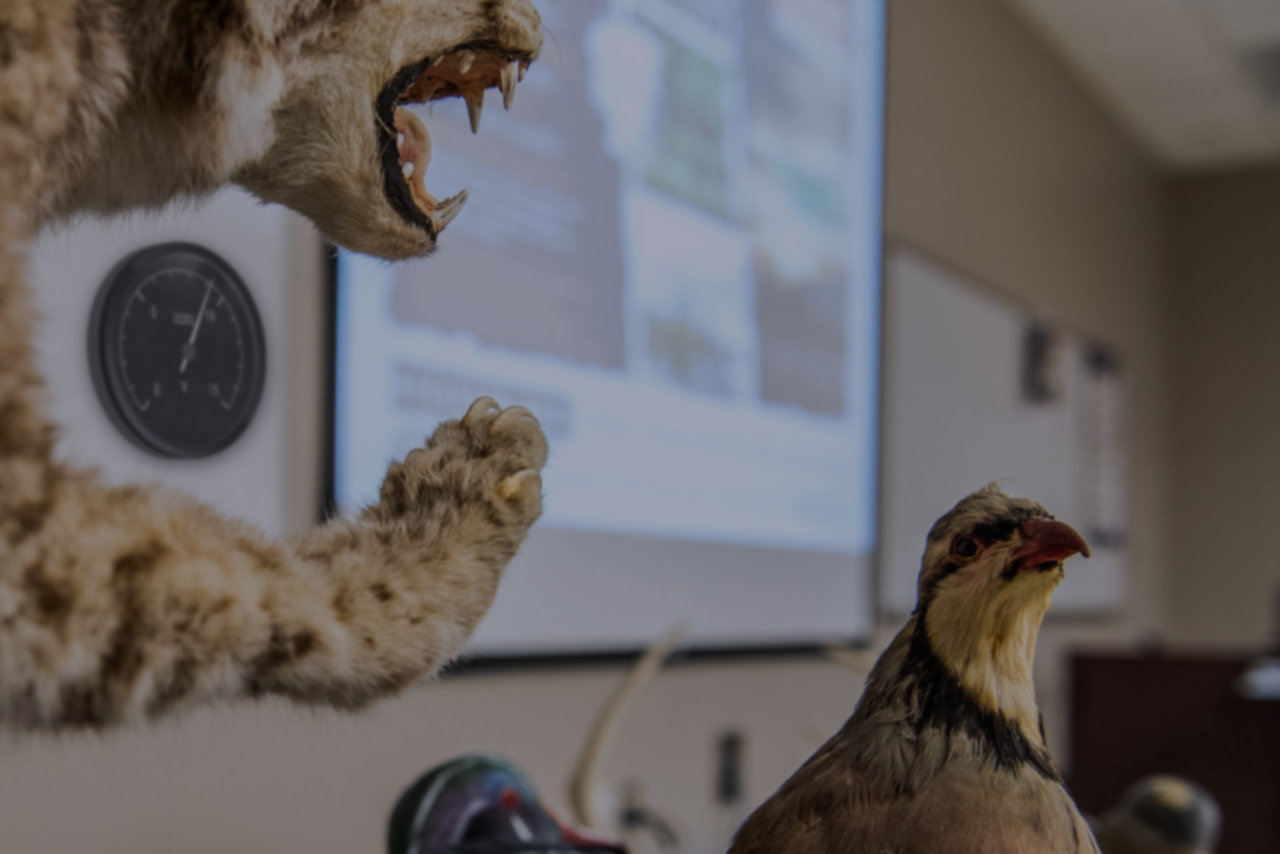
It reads 9 V
